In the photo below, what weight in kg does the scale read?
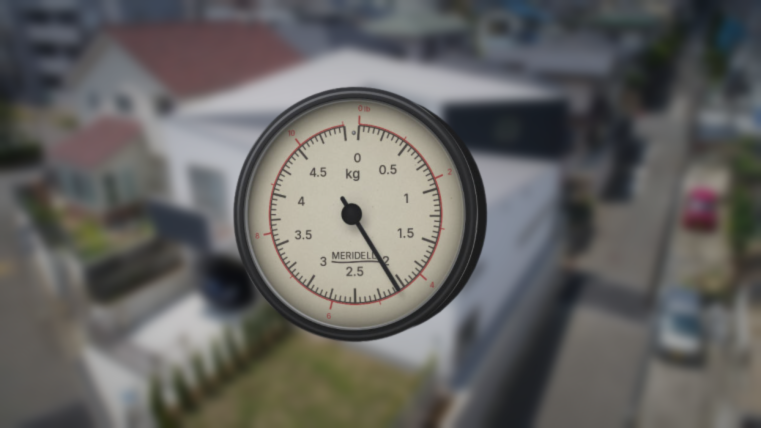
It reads 2.05 kg
